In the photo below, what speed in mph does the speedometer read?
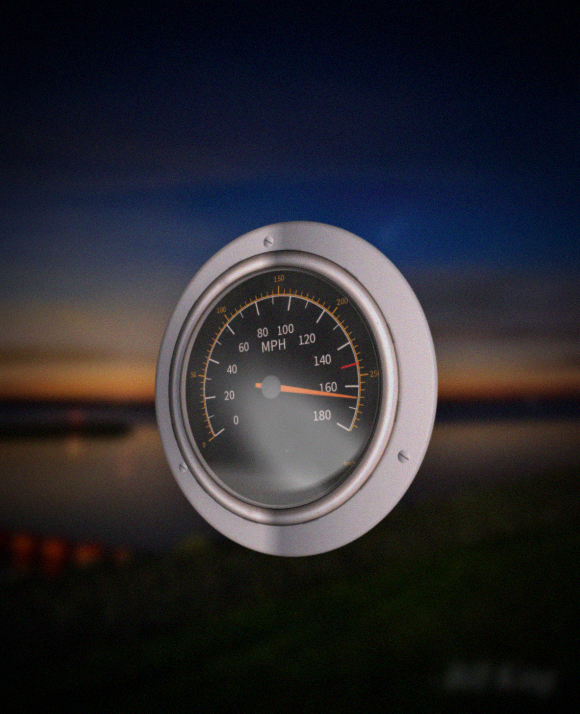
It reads 165 mph
